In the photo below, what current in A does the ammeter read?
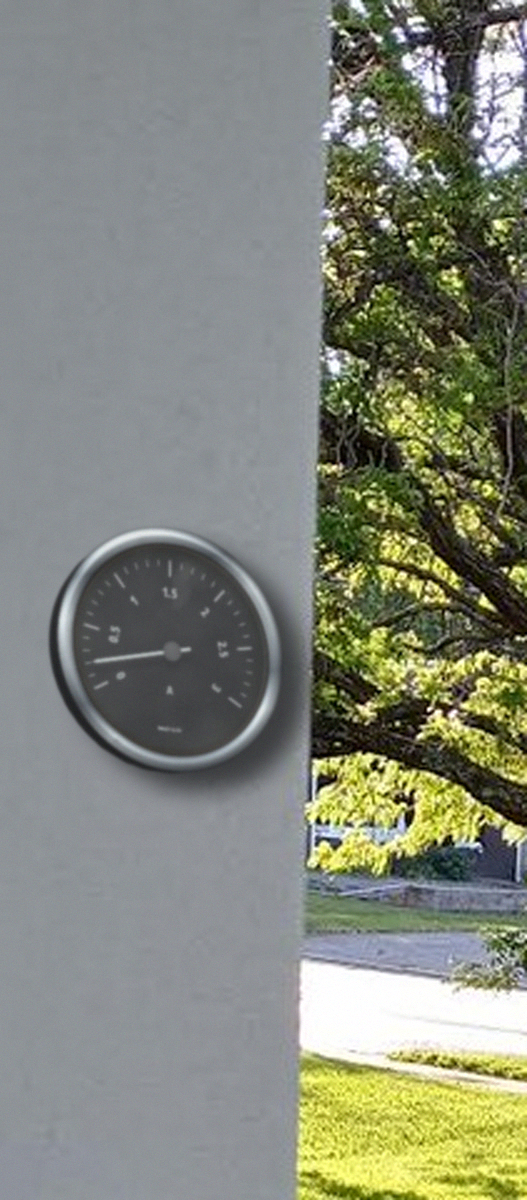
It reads 0.2 A
